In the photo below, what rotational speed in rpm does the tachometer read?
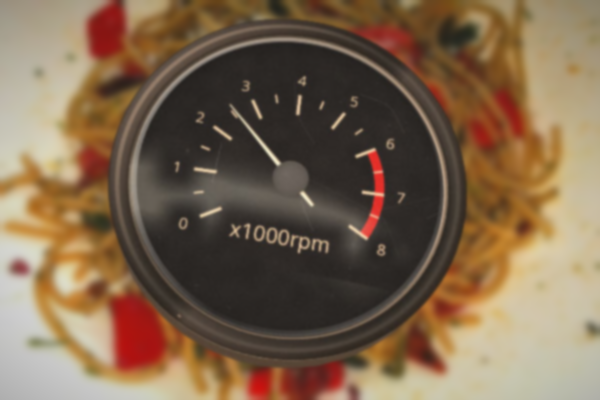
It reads 2500 rpm
